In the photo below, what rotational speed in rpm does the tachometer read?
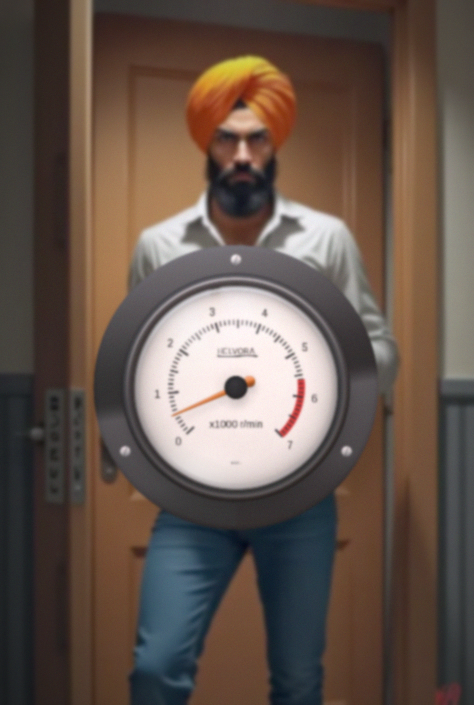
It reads 500 rpm
